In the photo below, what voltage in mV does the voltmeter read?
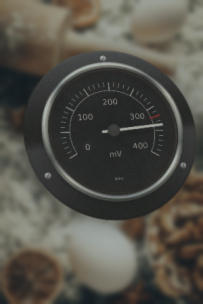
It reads 340 mV
